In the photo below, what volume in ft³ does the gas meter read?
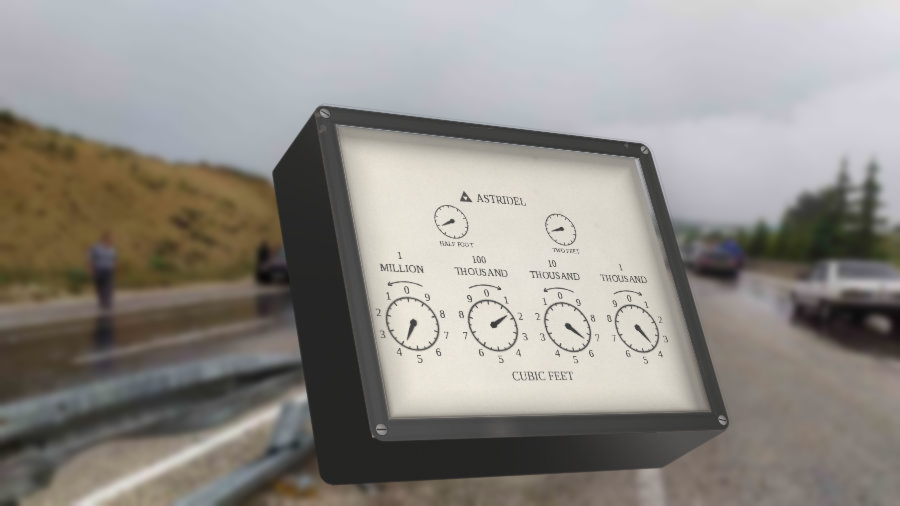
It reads 416400 ft³
